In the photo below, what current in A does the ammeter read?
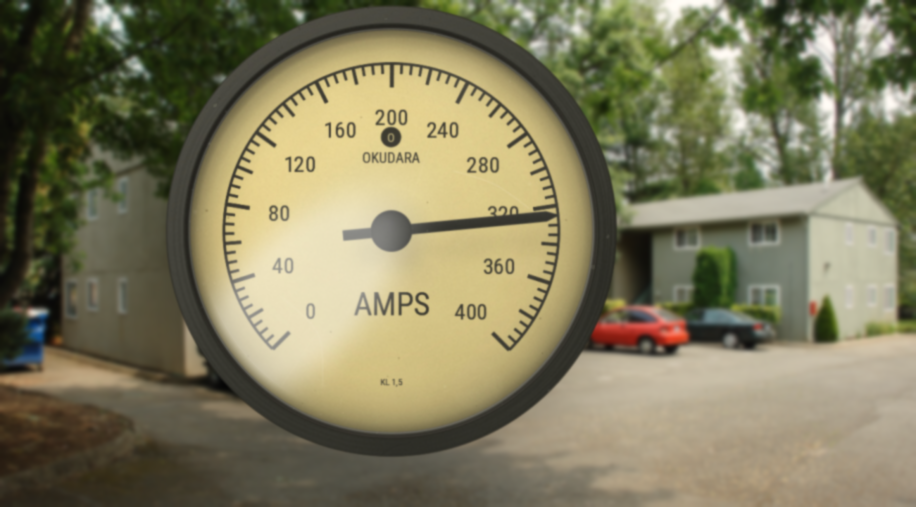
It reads 325 A
